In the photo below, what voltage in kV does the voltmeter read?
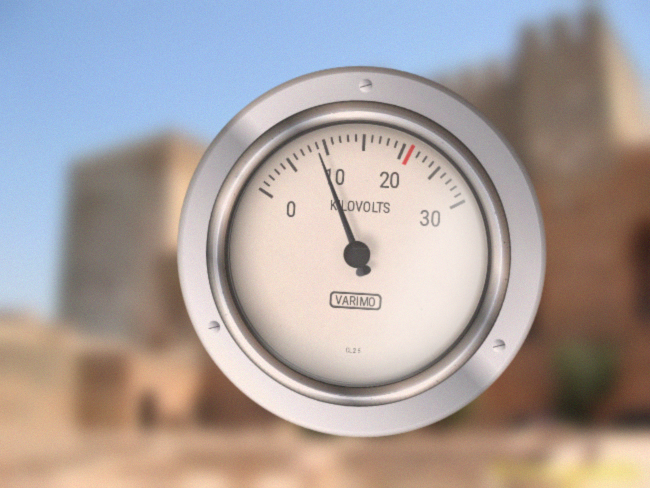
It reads 9 kV
